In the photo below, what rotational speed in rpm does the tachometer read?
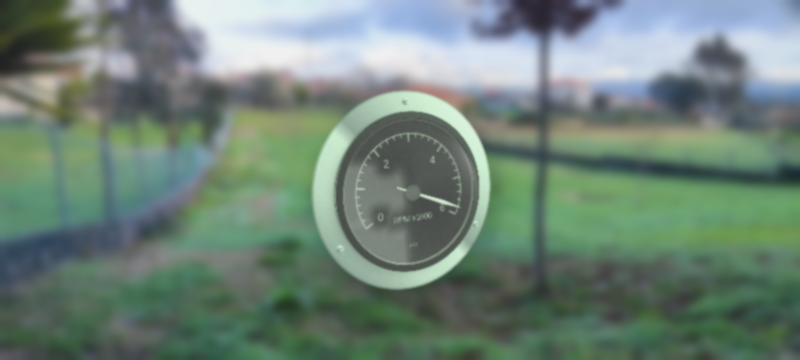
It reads 5800 rpm
